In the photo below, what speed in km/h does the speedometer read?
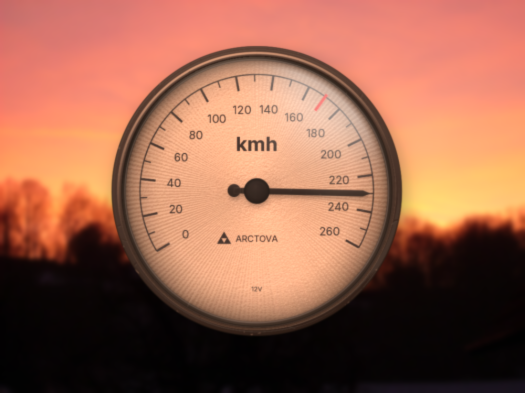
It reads 230 km/h
